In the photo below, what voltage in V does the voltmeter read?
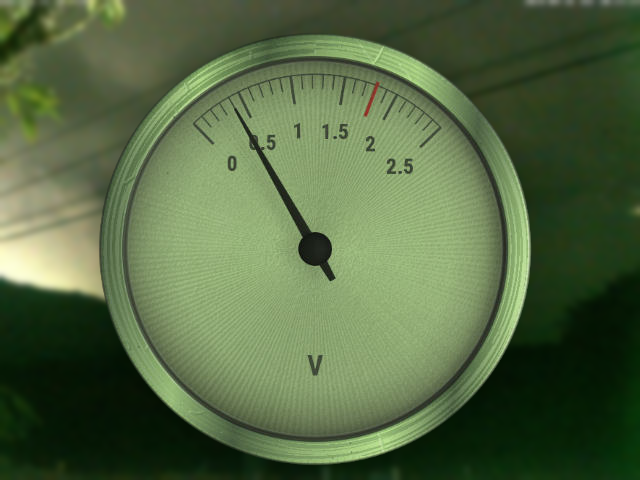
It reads 0.4 V
